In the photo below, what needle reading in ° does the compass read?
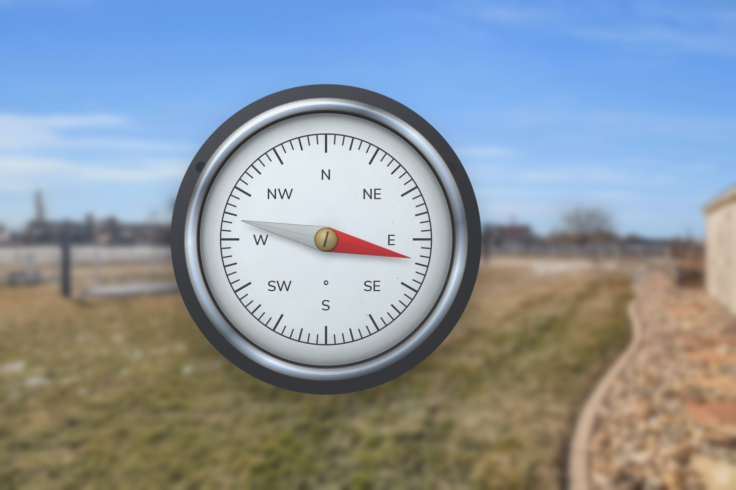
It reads 102.5 °
